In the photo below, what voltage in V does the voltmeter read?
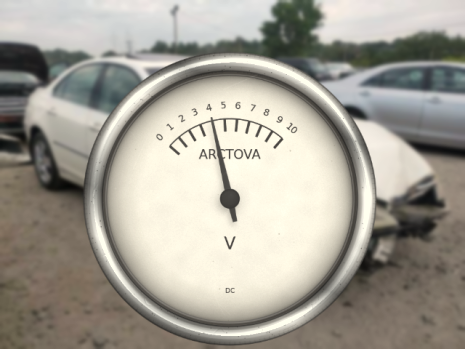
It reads 4 V
